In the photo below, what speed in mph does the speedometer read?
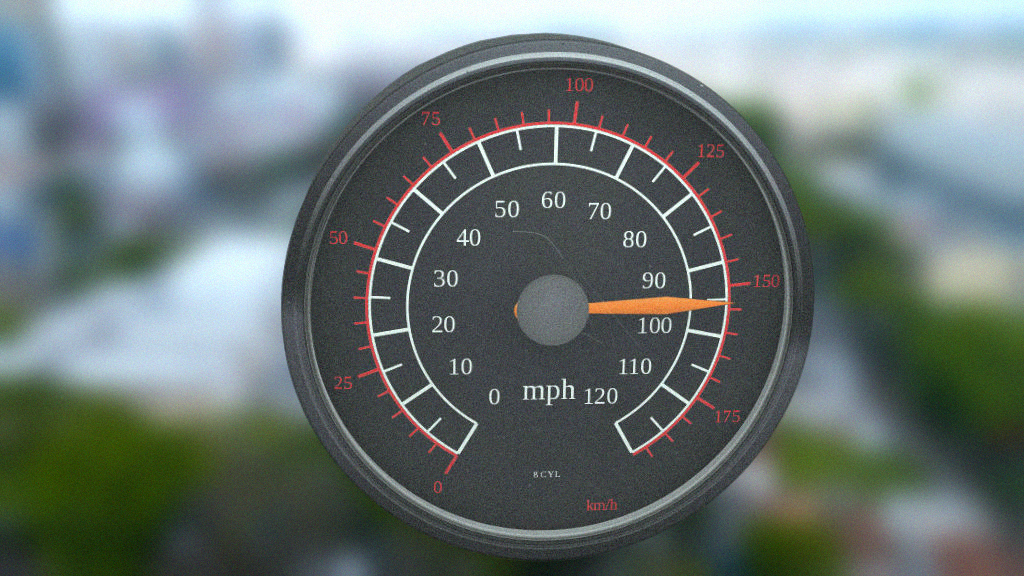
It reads 95 mph
